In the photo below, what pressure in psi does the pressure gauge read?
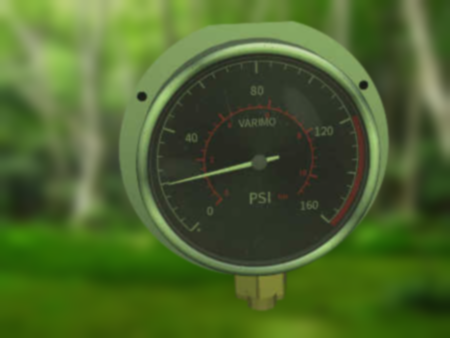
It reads 20 psi
